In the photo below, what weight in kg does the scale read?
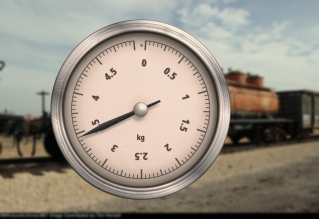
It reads 3.45 kg
